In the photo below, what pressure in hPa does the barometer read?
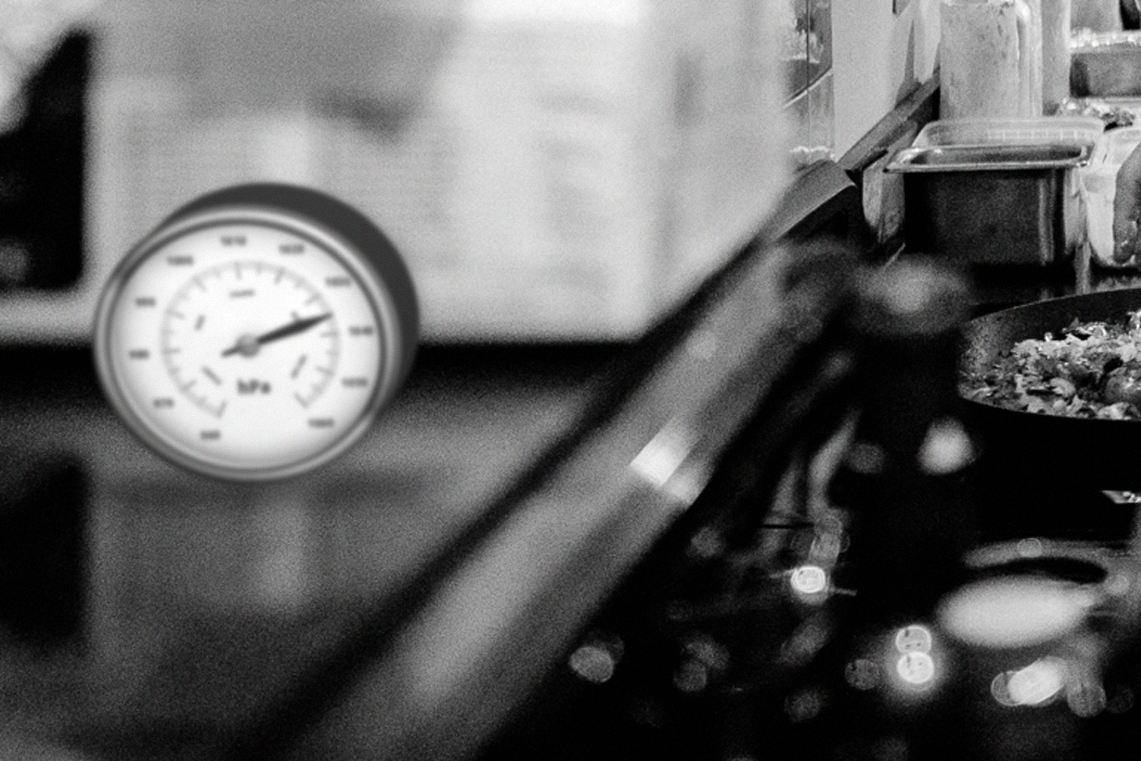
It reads 1035 hPa
